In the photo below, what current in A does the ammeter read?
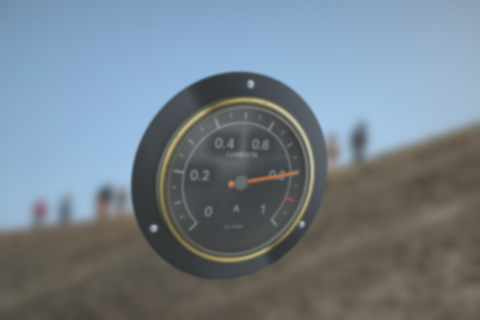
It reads 0.8 A
